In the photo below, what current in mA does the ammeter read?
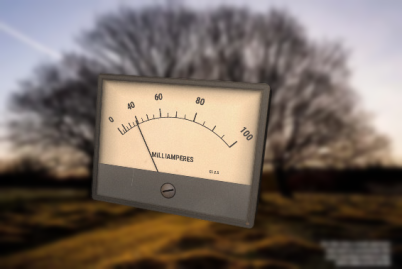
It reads 40 mA
